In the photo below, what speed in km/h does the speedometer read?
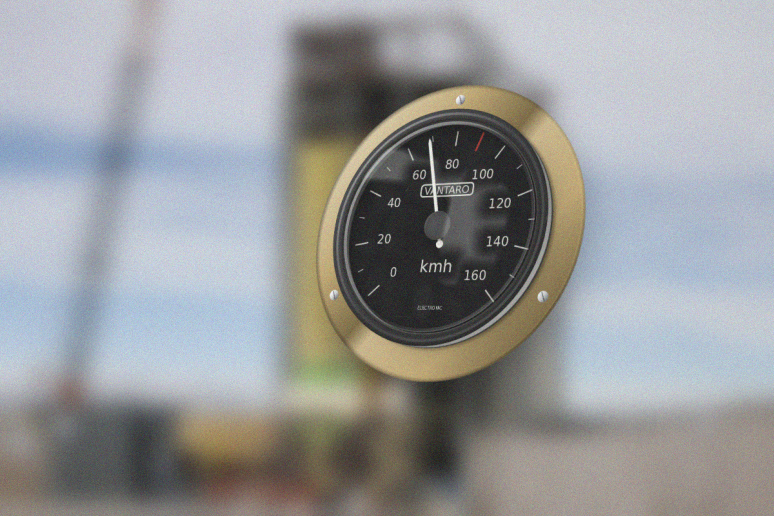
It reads 70 km/h
